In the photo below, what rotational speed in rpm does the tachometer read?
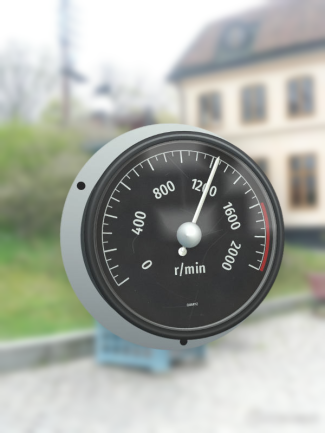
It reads 1225 rpm
